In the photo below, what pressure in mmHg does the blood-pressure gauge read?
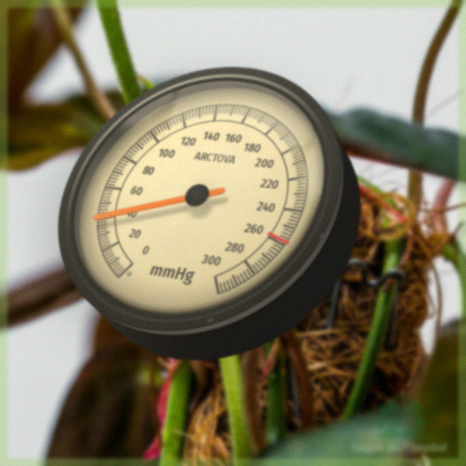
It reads 40 mmHg
